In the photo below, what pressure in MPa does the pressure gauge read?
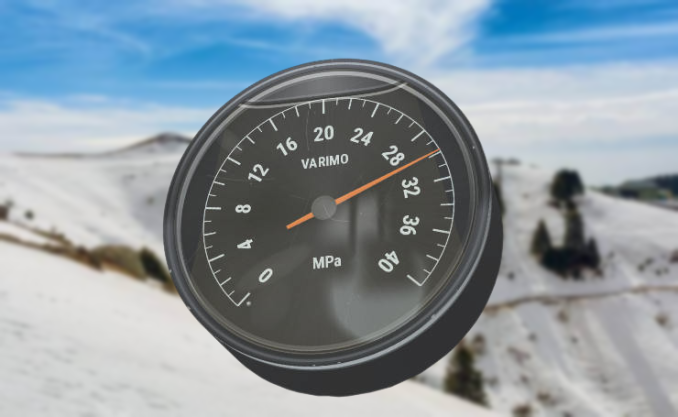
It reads 30 MPa
